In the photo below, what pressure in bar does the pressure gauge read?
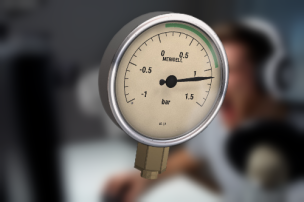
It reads 1.1 bar
